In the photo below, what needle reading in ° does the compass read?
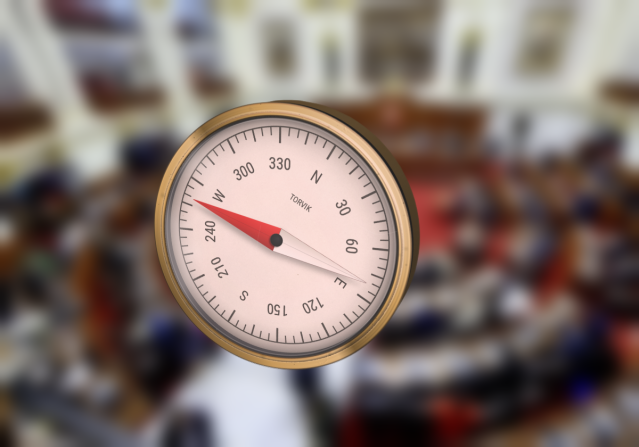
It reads 260 °
